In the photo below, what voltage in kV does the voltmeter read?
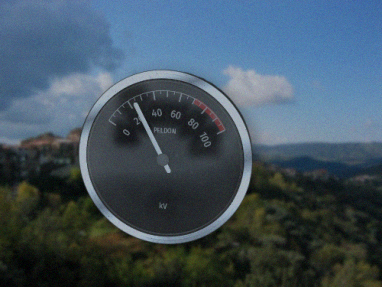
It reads 25 kV
